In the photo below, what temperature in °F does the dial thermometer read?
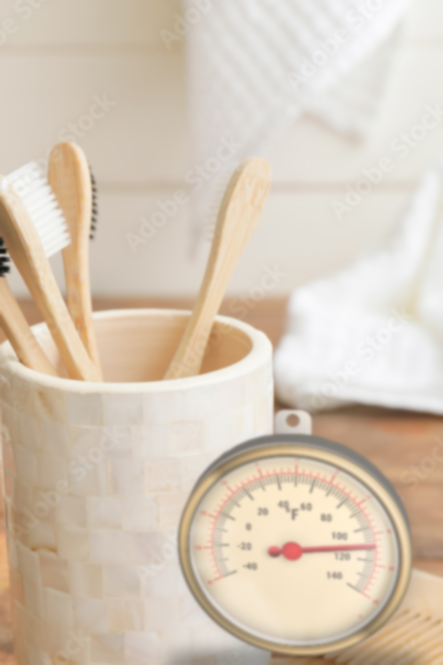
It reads 110 °F
